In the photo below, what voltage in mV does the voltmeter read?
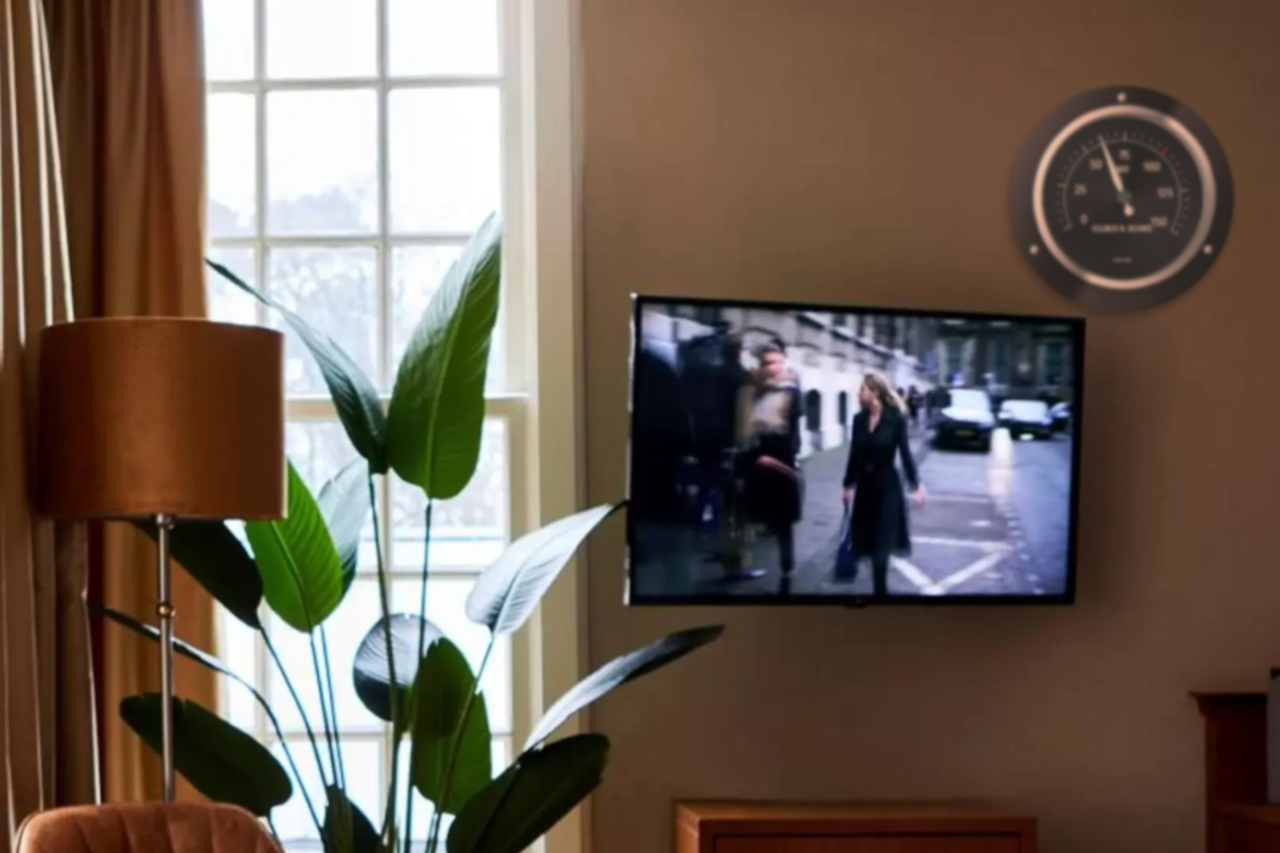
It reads 60 mV
